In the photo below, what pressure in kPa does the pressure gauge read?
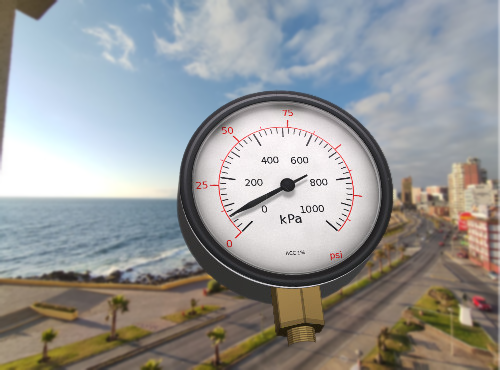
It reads 60 kPa
